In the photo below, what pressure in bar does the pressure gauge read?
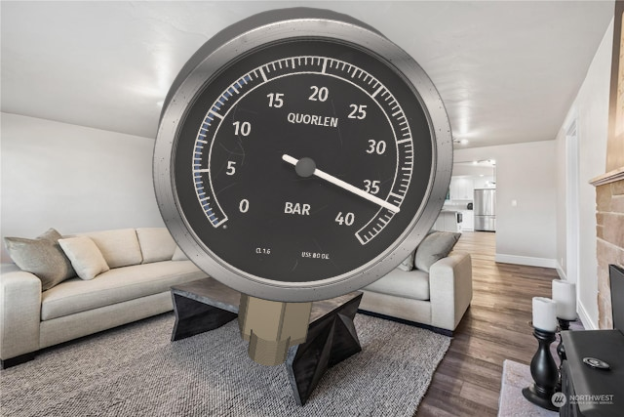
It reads 36 bar
